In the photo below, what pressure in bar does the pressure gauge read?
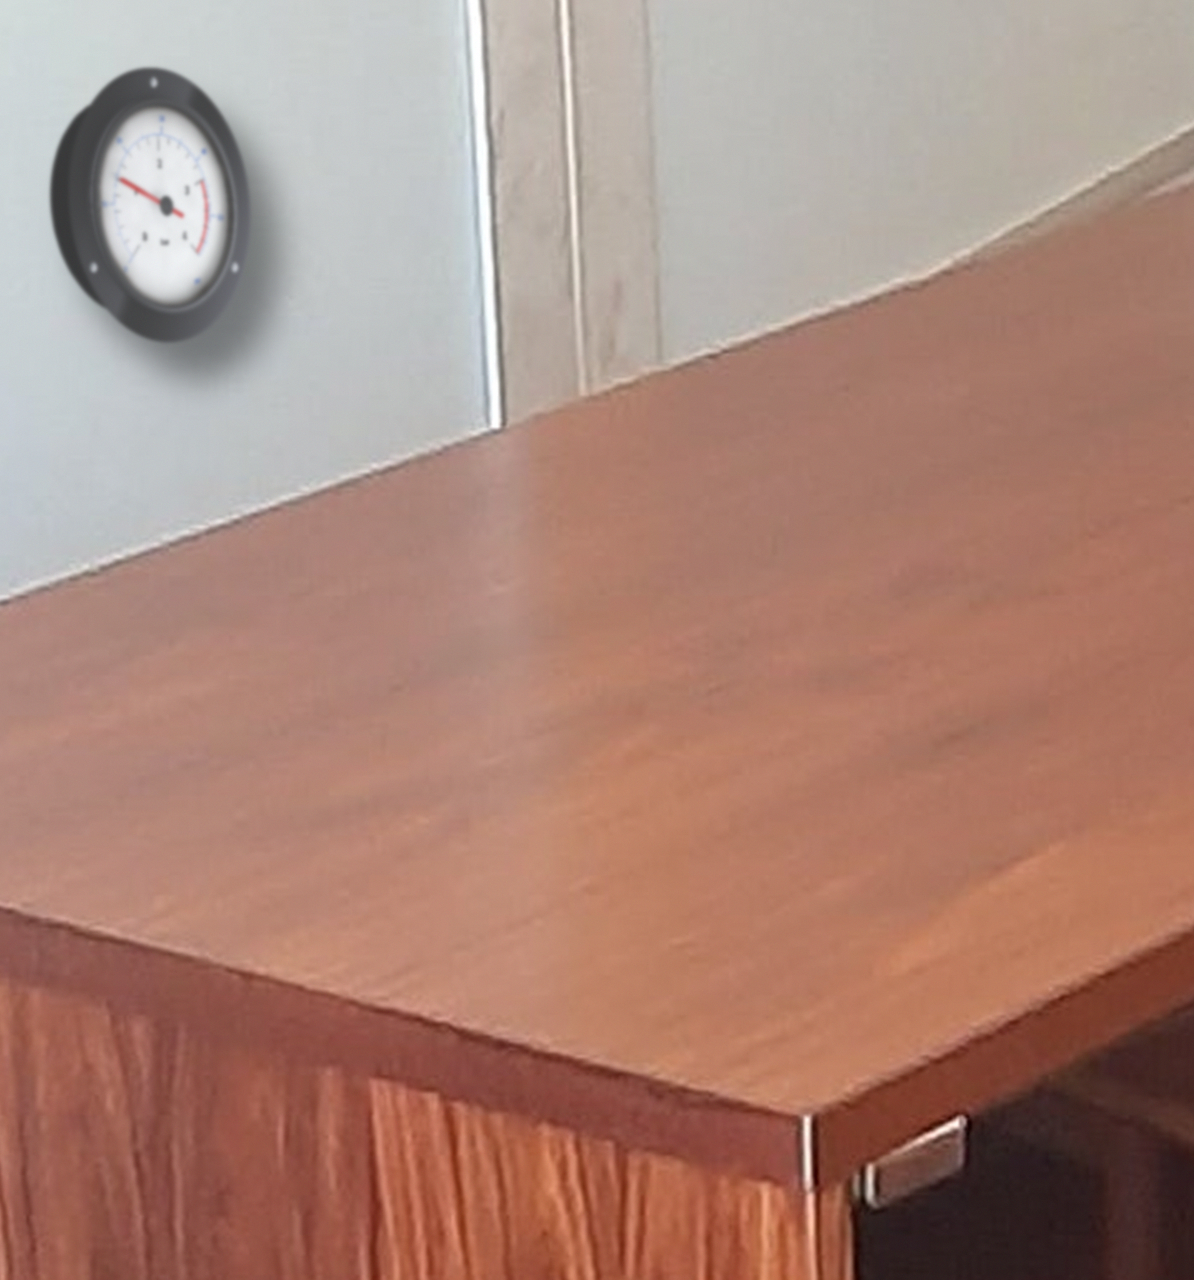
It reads 1 bar
